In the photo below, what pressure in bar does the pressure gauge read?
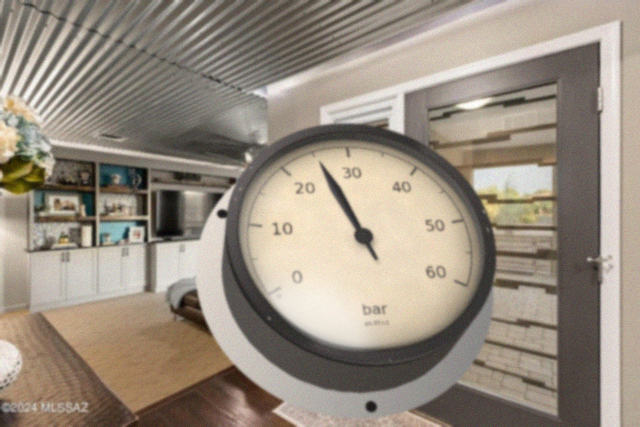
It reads 25 bar
